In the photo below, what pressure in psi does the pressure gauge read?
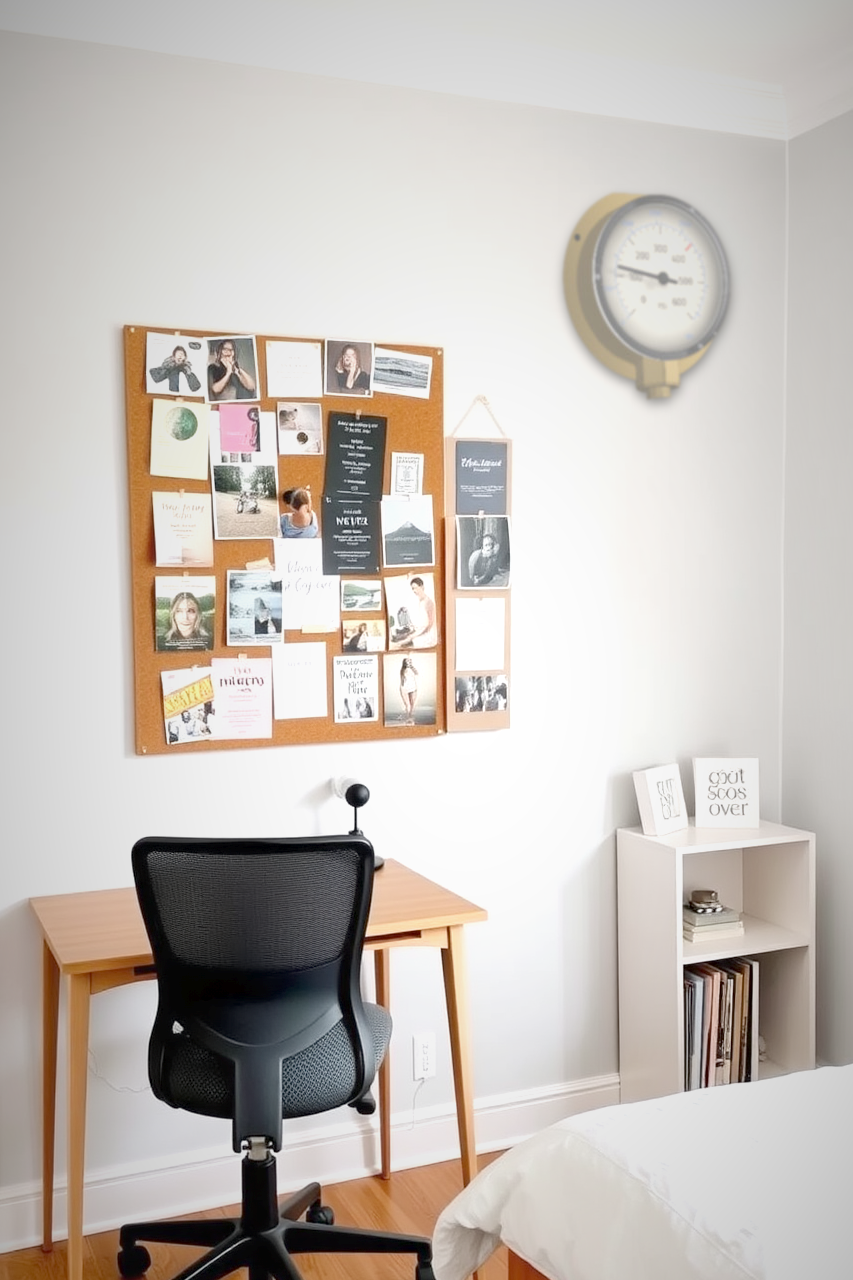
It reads 120 psi
